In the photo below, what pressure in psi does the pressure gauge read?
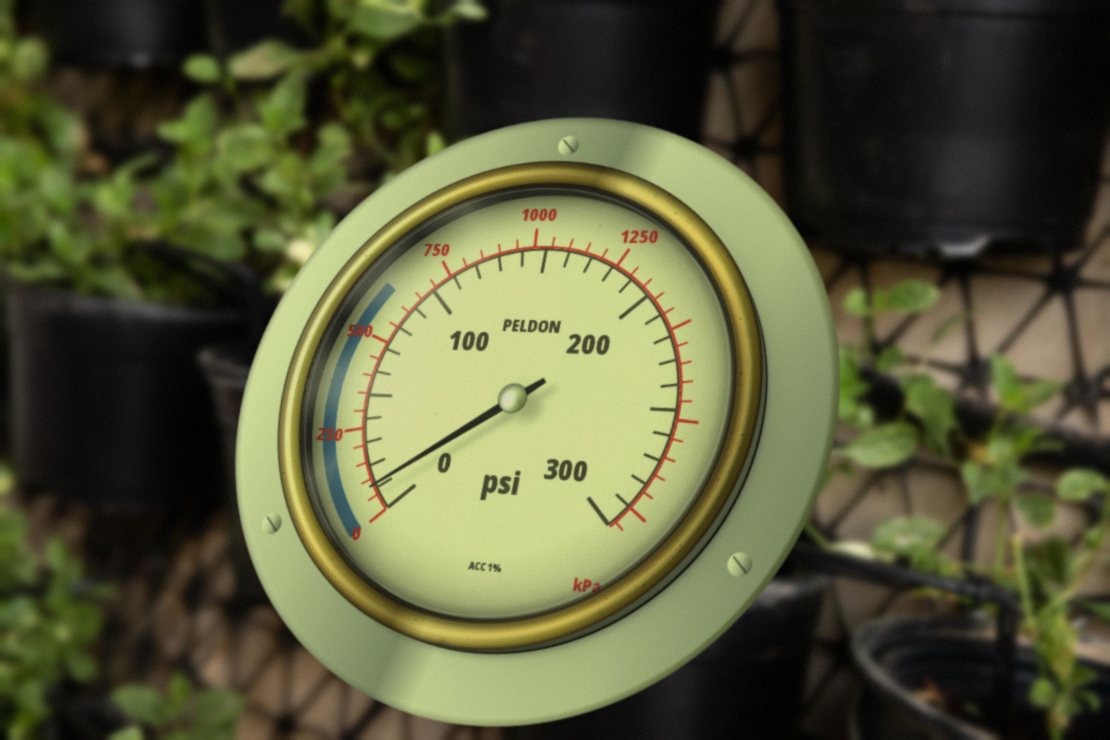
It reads 10 psi
